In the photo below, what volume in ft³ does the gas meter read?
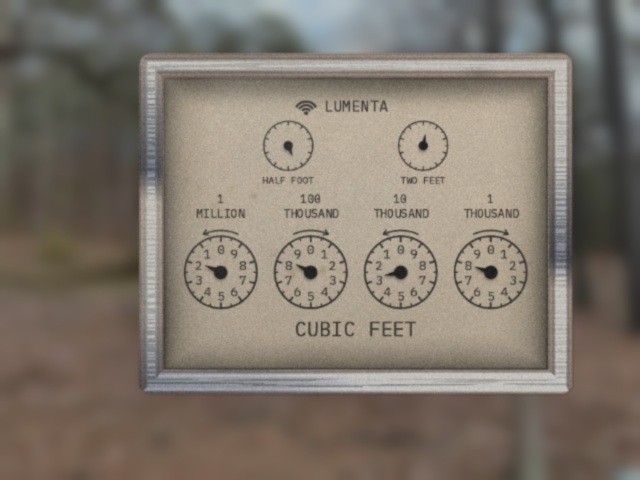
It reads 182800 ft³
